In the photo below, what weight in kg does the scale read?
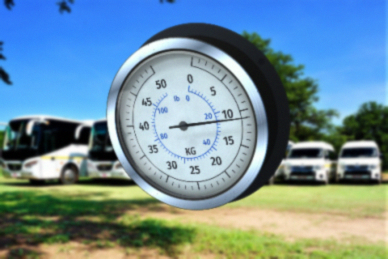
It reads 11 kg
